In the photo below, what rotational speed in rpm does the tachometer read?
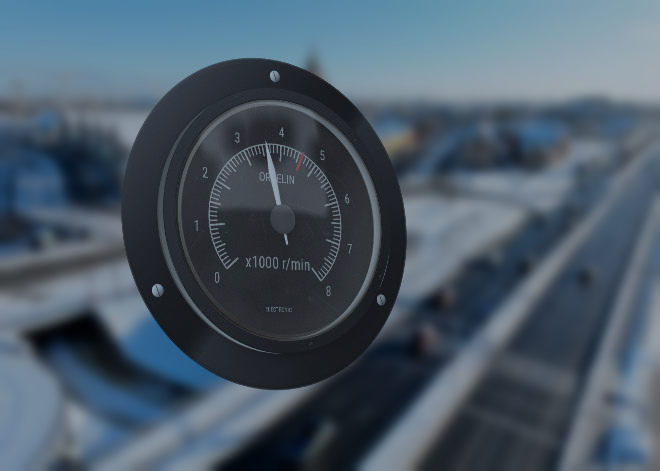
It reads 3500 rpm
